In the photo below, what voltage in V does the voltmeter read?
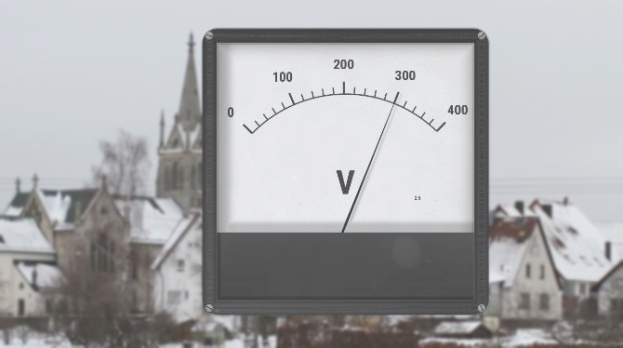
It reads 300 V
